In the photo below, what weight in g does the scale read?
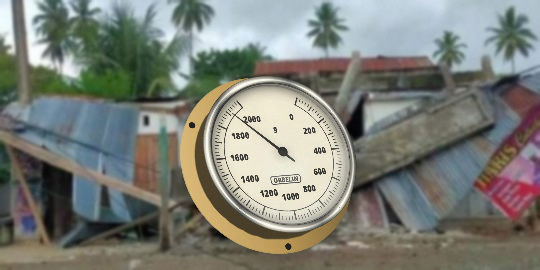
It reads 1900 g
